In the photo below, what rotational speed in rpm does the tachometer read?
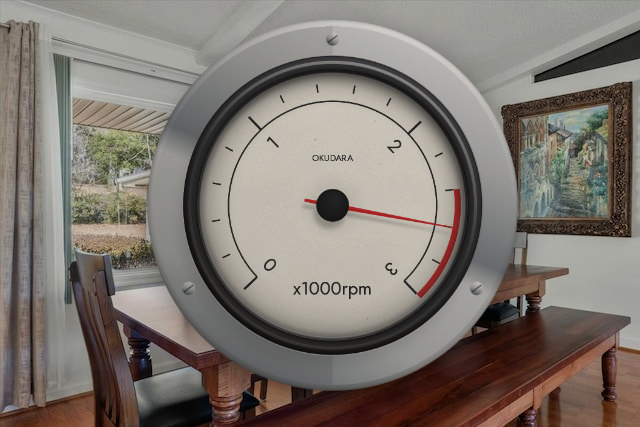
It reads 2600 rpm
